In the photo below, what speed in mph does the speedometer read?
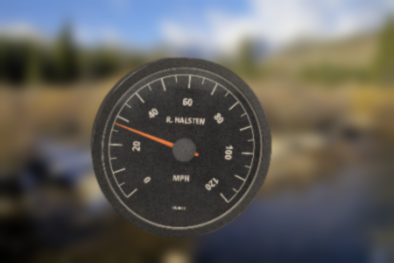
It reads 27.5 mph
